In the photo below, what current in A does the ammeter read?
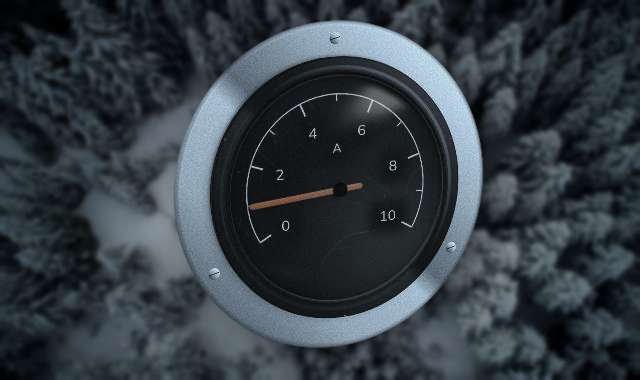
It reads 1 A
